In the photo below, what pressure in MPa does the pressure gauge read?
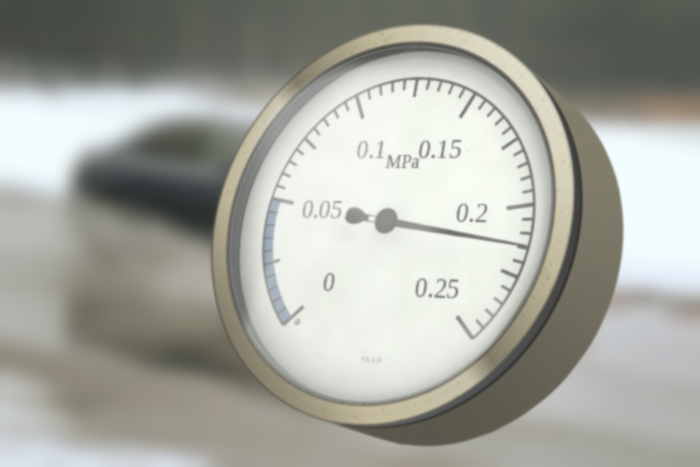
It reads 0.215 MPa
